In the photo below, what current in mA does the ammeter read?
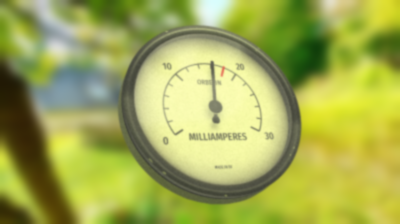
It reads 16 mA
